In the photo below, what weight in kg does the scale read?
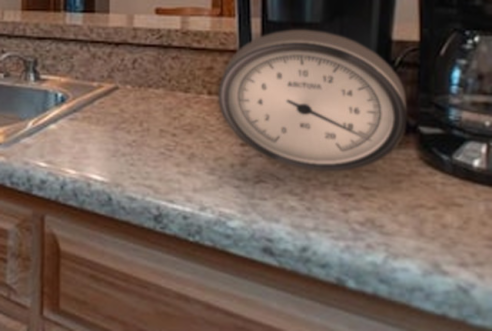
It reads 18 kg
